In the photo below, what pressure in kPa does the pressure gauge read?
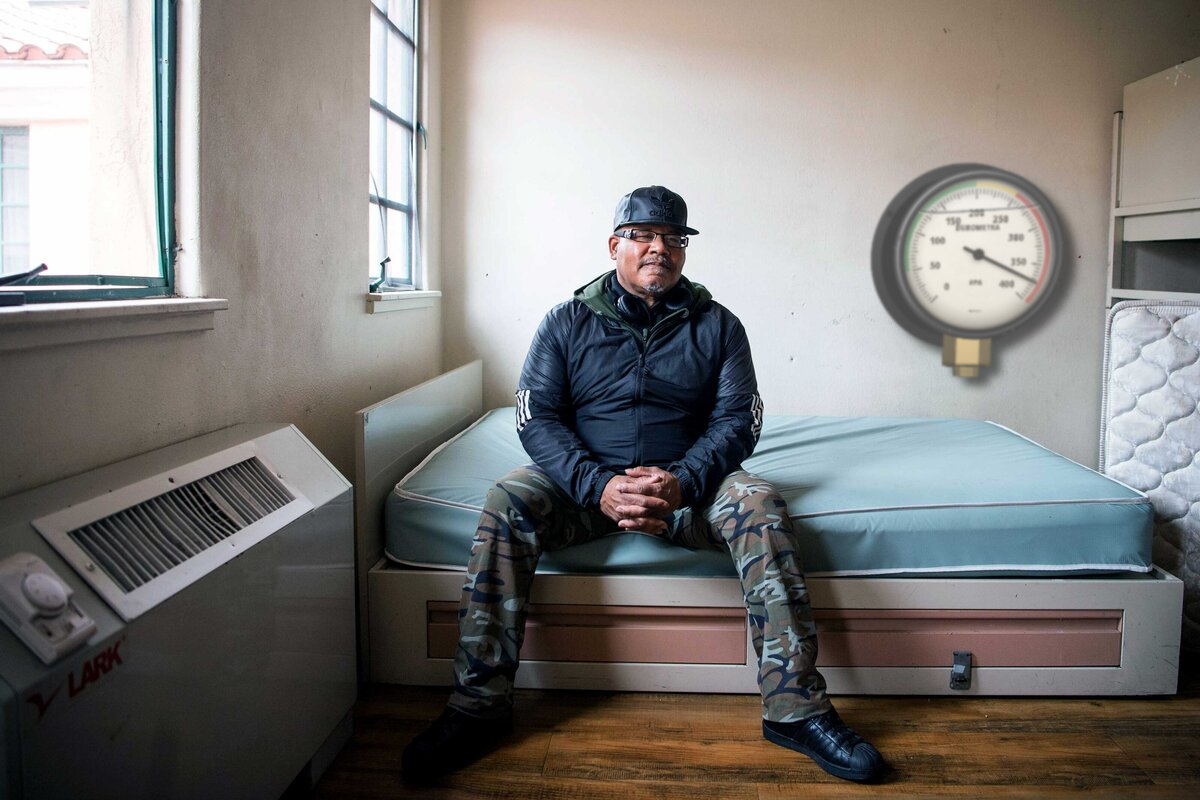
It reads 375 kPa
